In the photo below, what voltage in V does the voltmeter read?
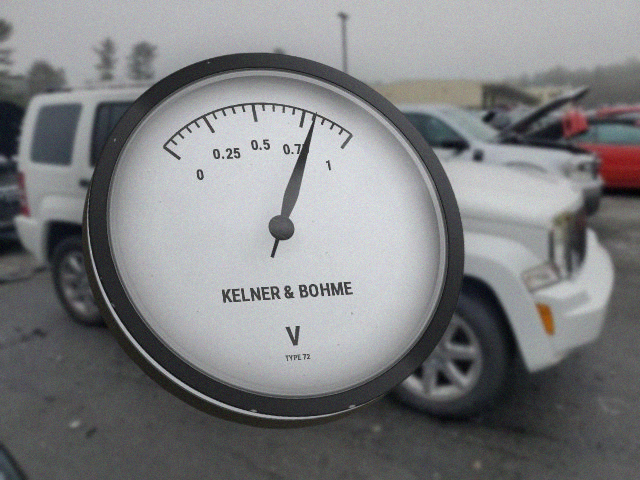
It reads 0.8 V
